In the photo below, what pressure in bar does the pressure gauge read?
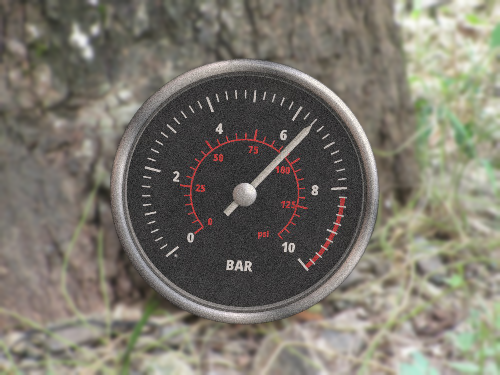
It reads 6.4 bar
